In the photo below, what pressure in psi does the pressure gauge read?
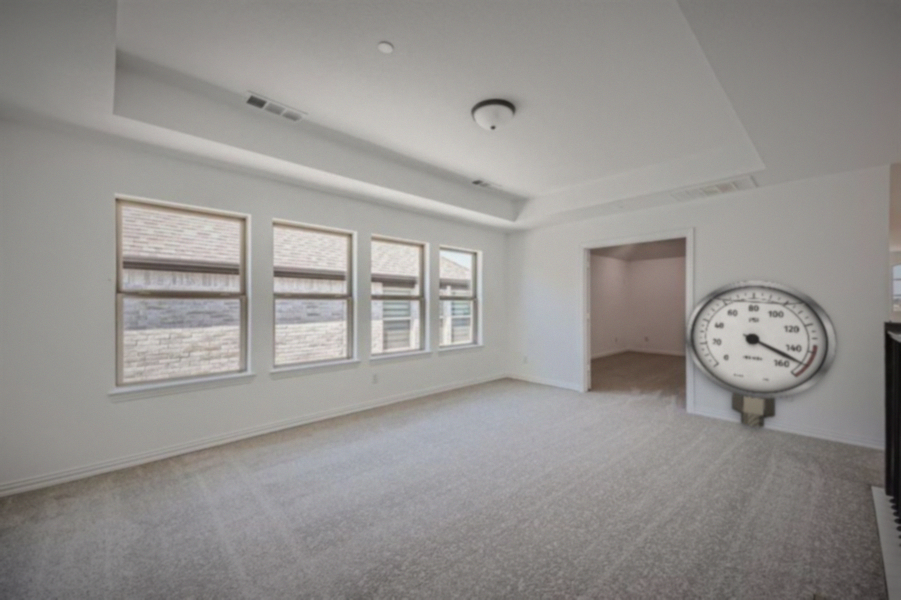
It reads 150 psi
